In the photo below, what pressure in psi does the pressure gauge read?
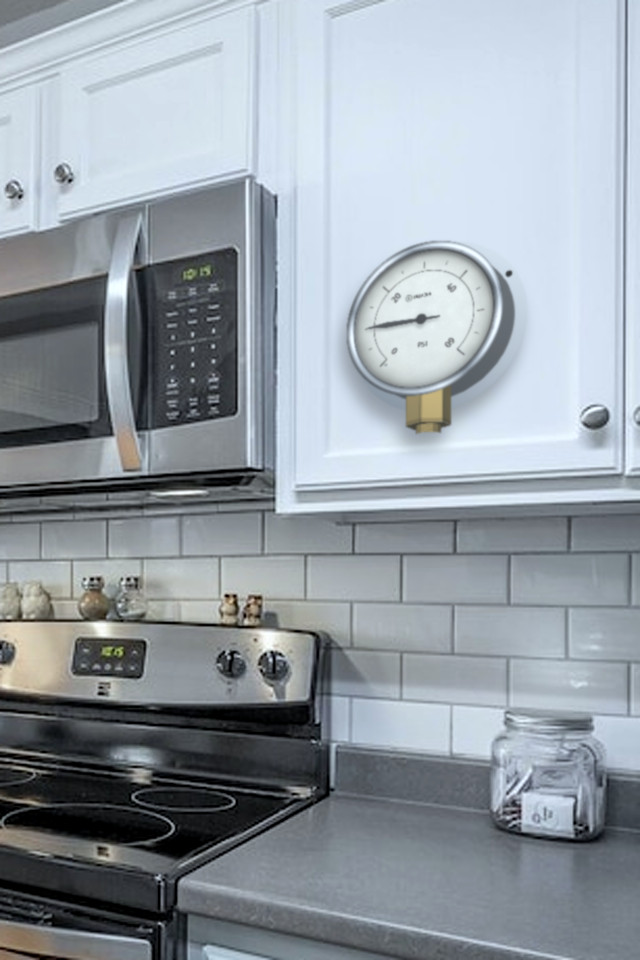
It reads 10 psi
